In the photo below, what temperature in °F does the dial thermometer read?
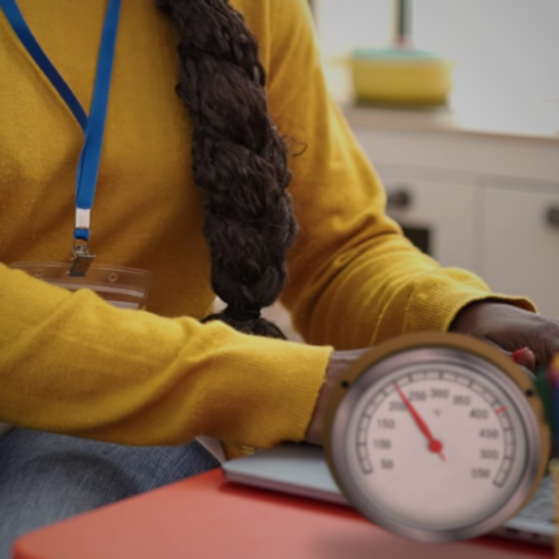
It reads 225 °F
